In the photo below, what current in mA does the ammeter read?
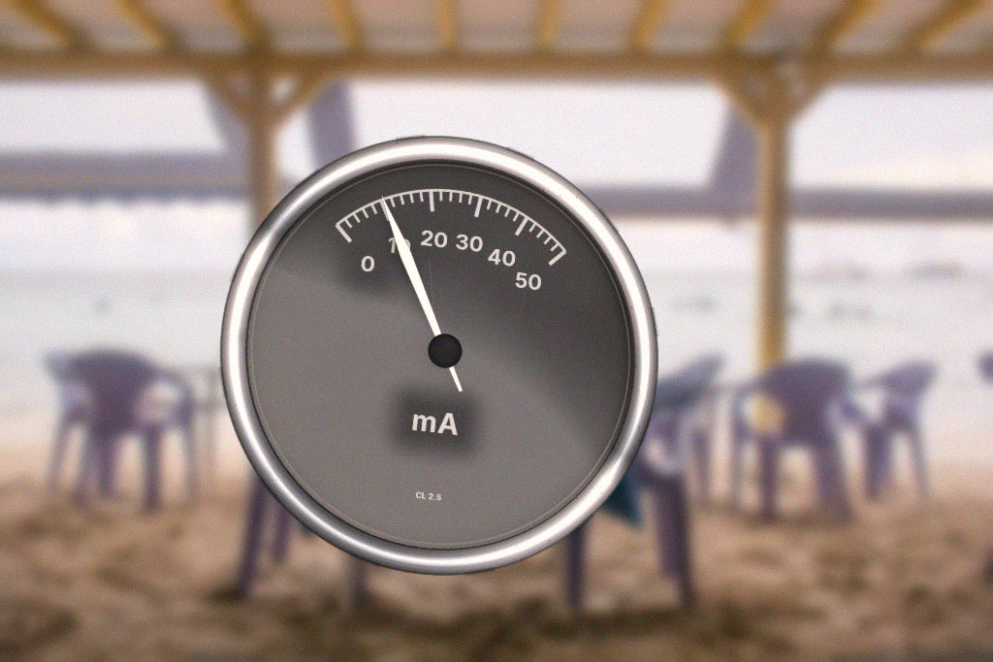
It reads 10 mA
